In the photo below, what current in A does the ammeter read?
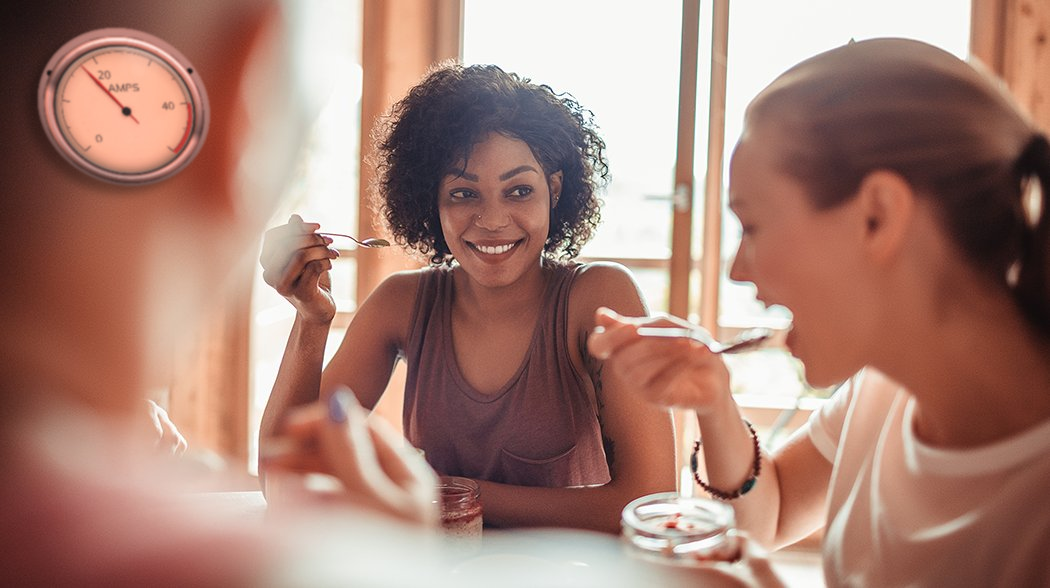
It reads 17.5 A
